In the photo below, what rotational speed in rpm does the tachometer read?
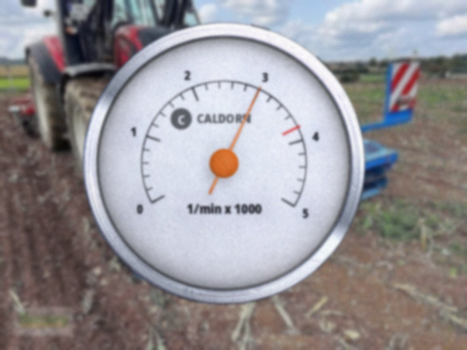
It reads 3000 rpm
